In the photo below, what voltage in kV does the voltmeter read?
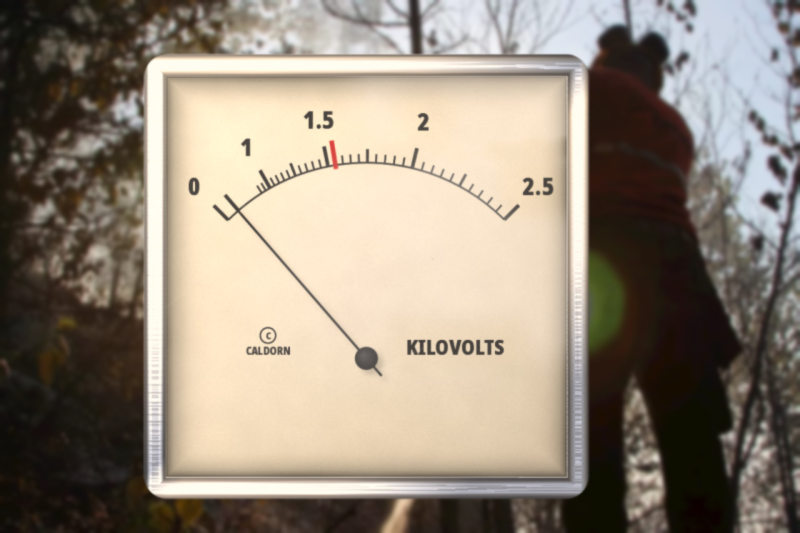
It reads 0.5 kV
